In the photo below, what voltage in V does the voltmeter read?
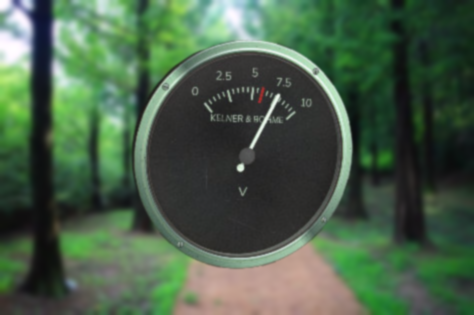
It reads 7.5 V
